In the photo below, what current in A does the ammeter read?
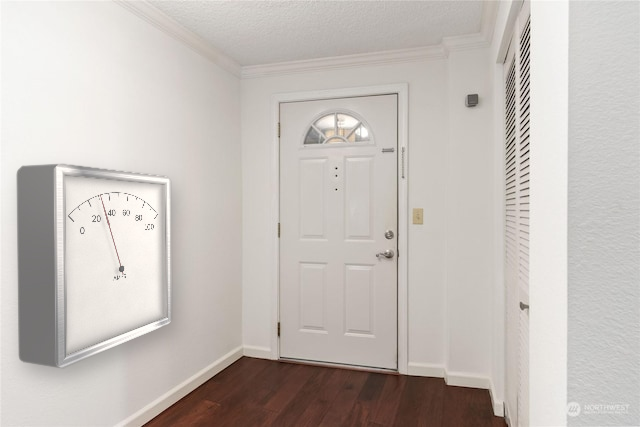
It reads 30 A
